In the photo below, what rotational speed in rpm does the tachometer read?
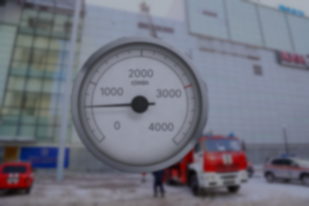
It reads 600 rpm
